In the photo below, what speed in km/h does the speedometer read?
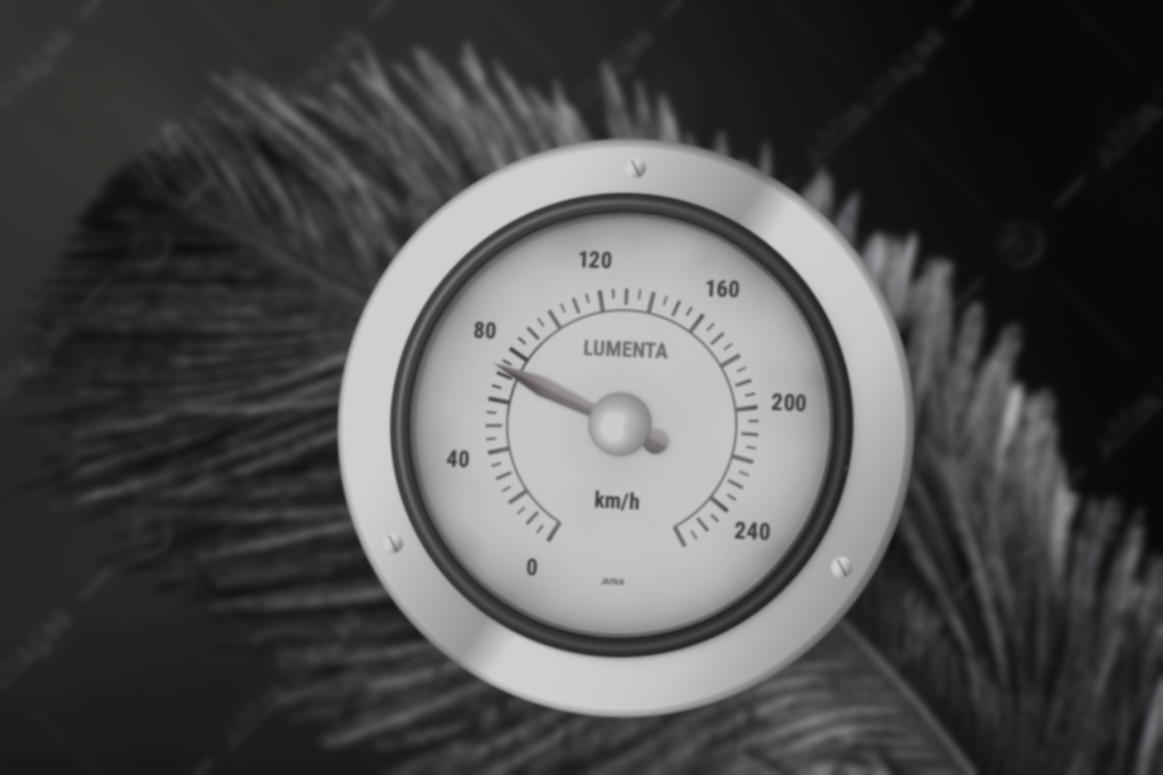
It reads 72.5 km/h
